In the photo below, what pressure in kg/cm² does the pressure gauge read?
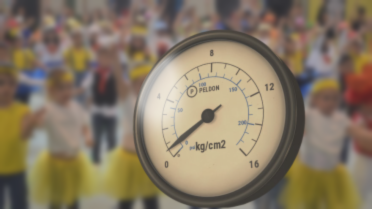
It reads 0.5 kg/cm²
